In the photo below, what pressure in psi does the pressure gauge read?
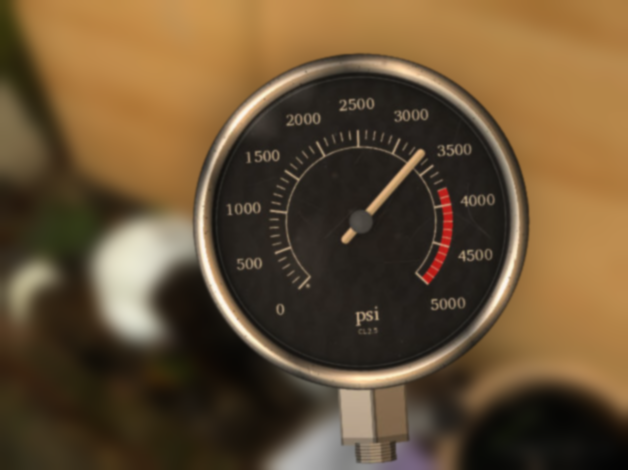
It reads 3300 psi
